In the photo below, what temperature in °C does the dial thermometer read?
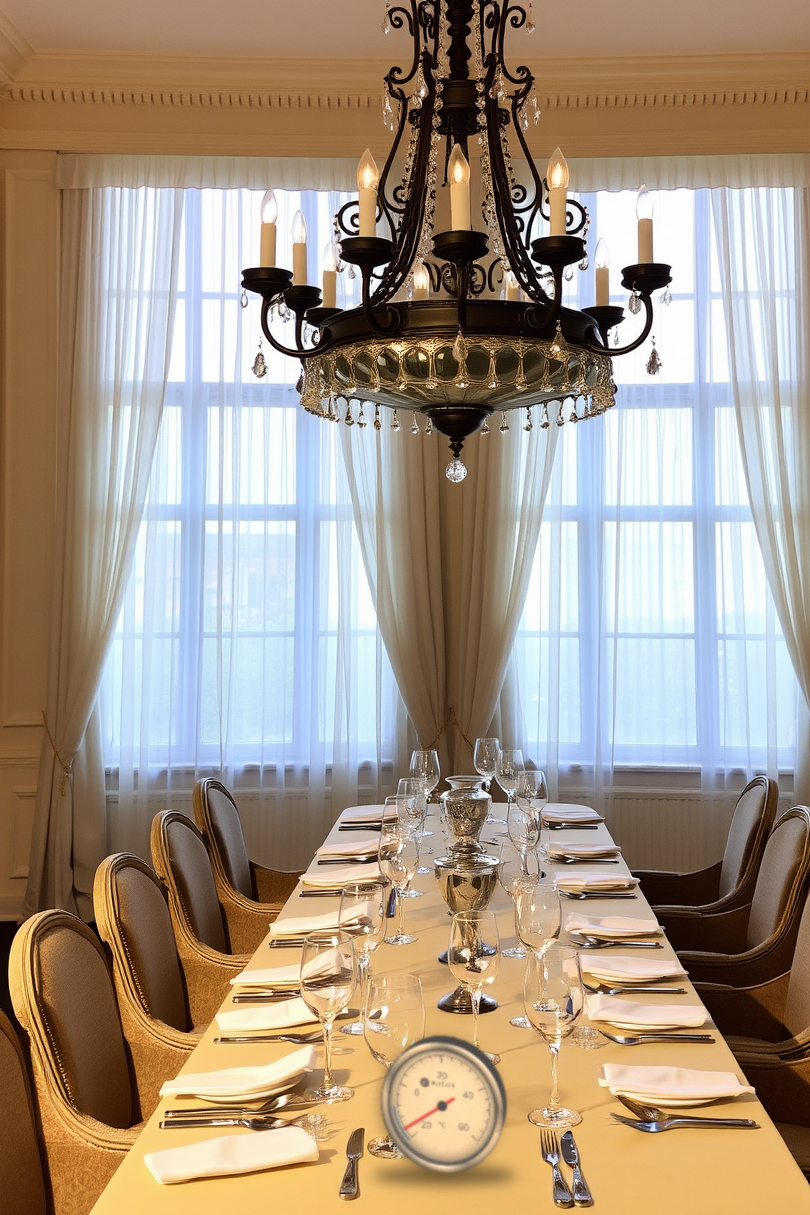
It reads -16 °C
